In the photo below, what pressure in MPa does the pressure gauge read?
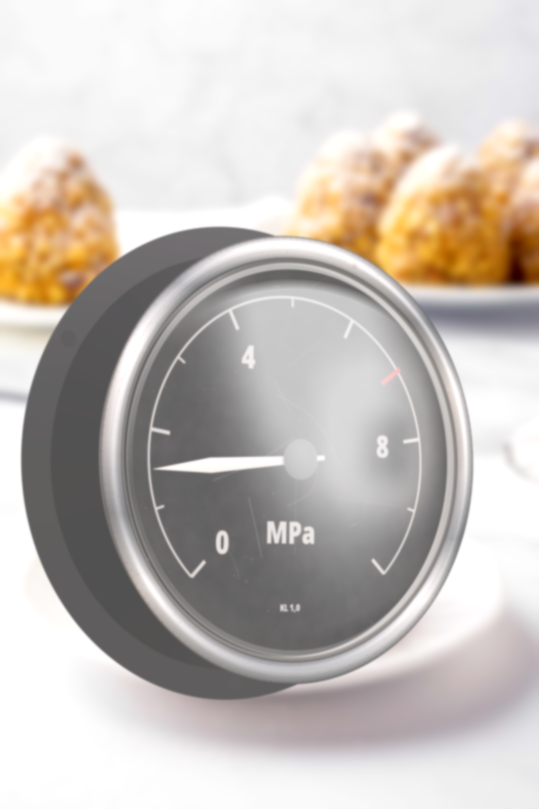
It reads 1.5 MPa
